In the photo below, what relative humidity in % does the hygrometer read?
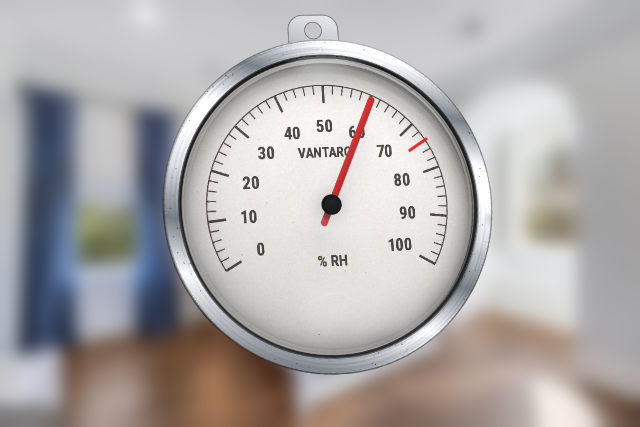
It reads 60 %
